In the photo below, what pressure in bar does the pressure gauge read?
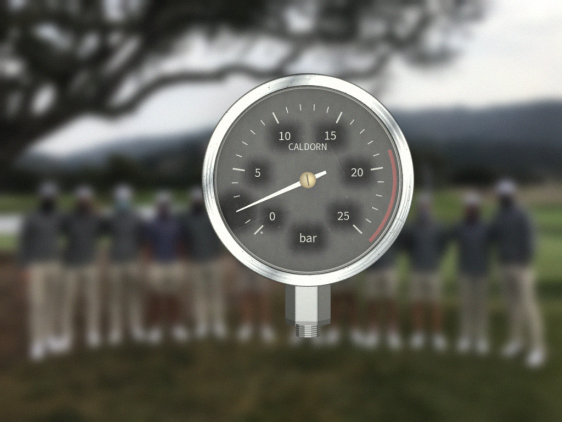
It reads 2 bar
